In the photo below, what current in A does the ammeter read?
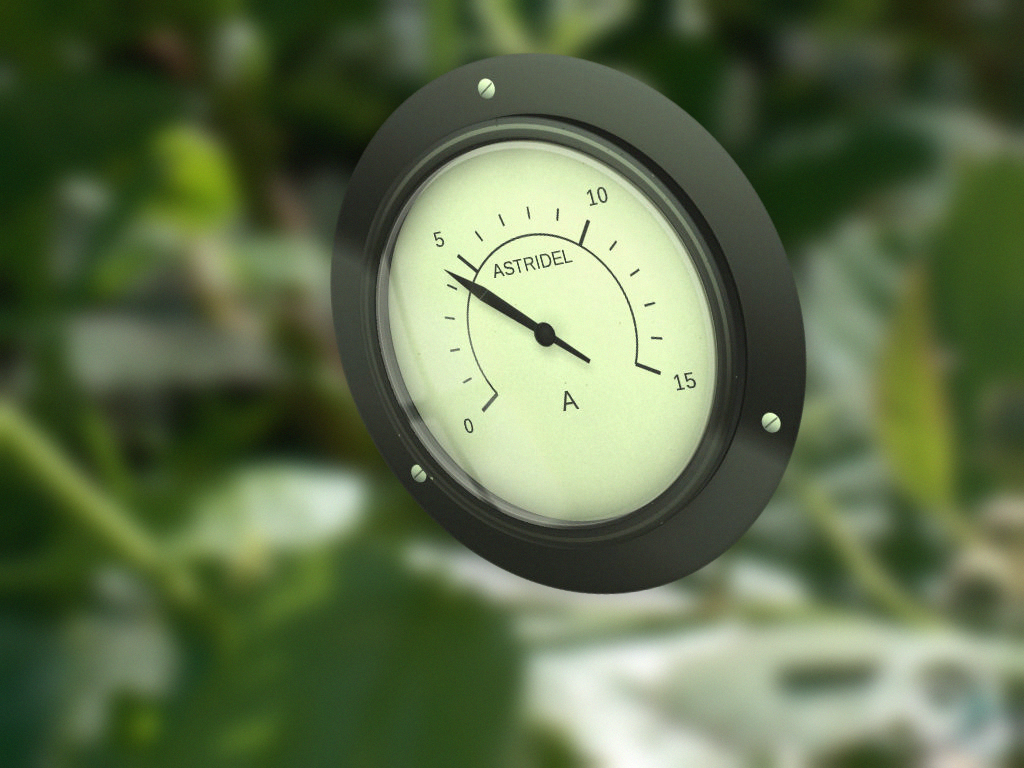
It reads 4.5 A
